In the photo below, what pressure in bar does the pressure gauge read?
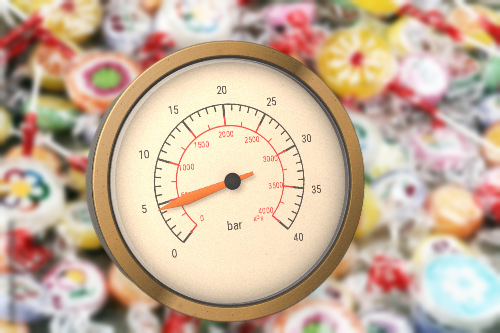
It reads 4.5 bar
